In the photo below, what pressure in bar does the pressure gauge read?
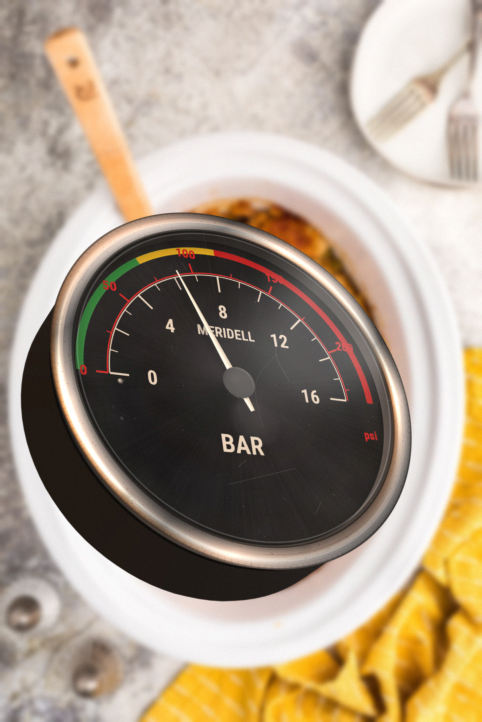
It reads 6 bar
